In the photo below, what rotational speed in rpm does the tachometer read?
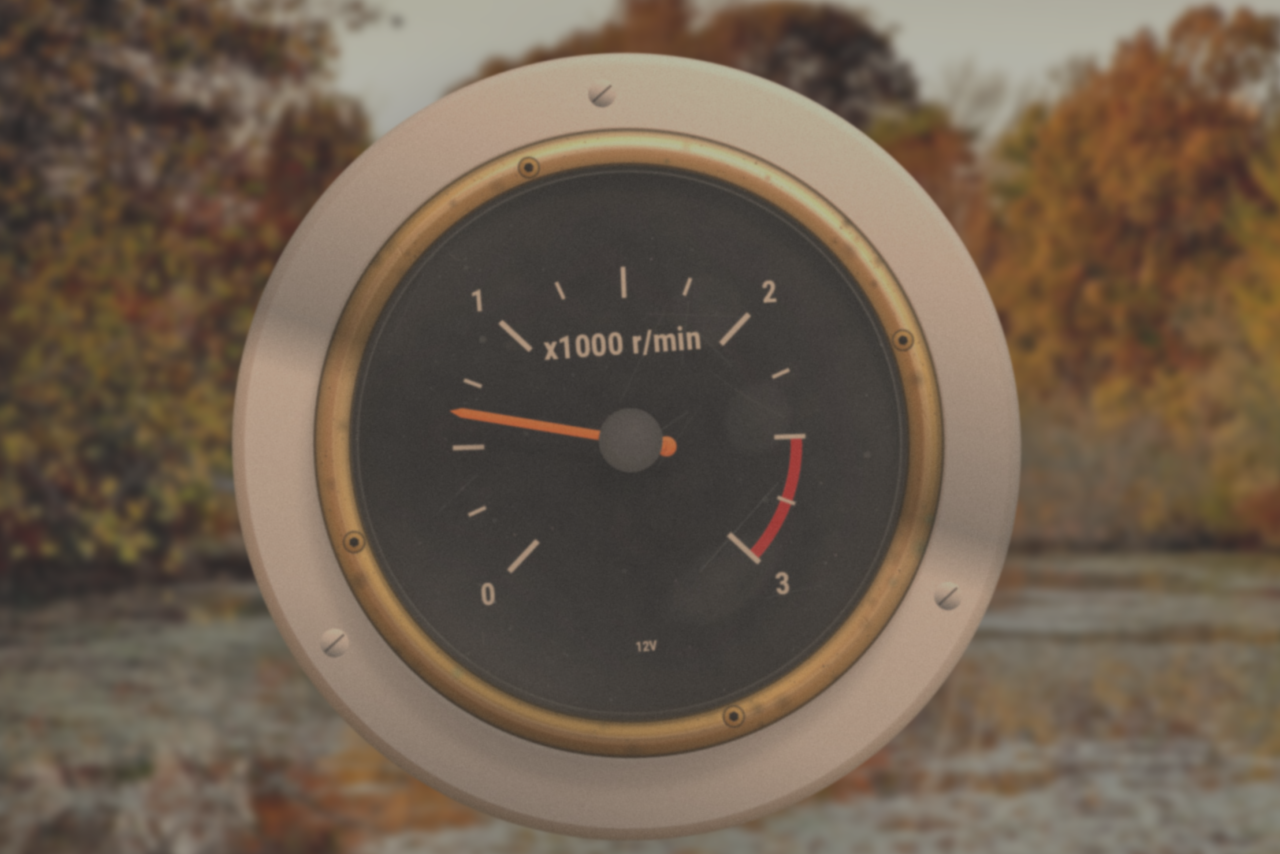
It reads 625 rpm
